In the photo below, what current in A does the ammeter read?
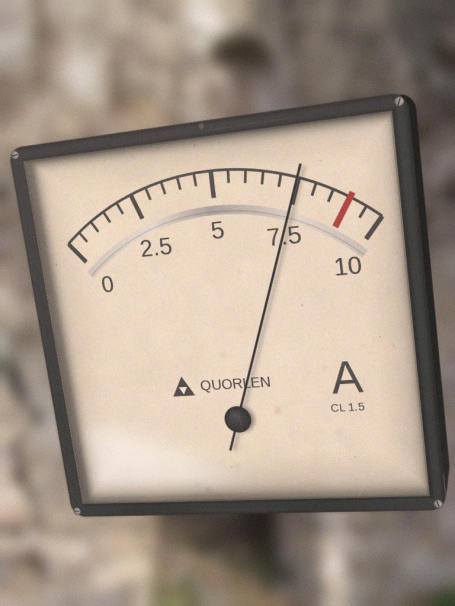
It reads 7.5 A
